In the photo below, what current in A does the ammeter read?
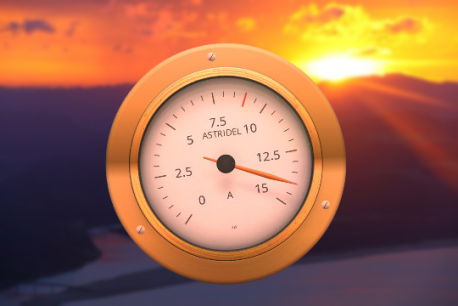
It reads 14 A
